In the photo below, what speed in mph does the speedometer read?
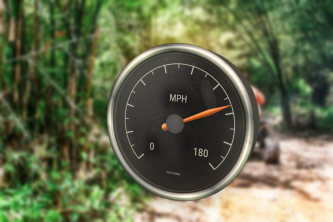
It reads 135 mph
